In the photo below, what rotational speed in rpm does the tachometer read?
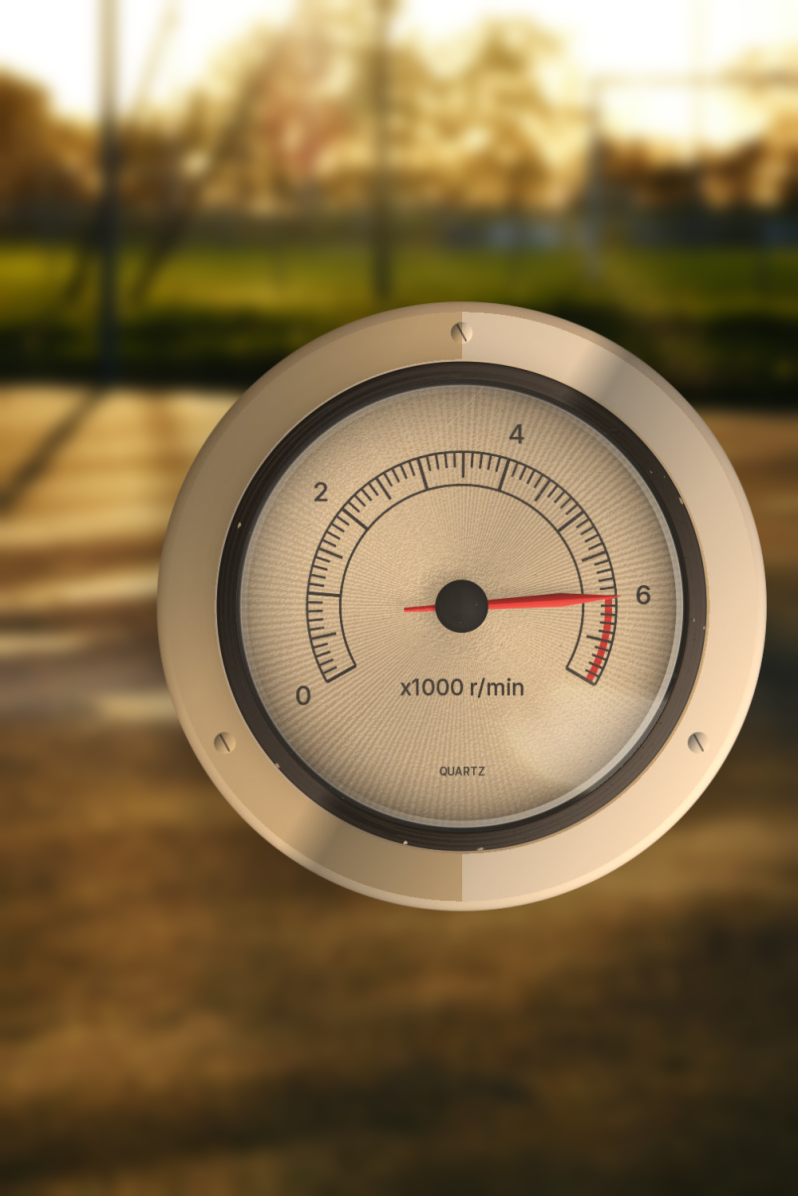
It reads 6000 rpm
